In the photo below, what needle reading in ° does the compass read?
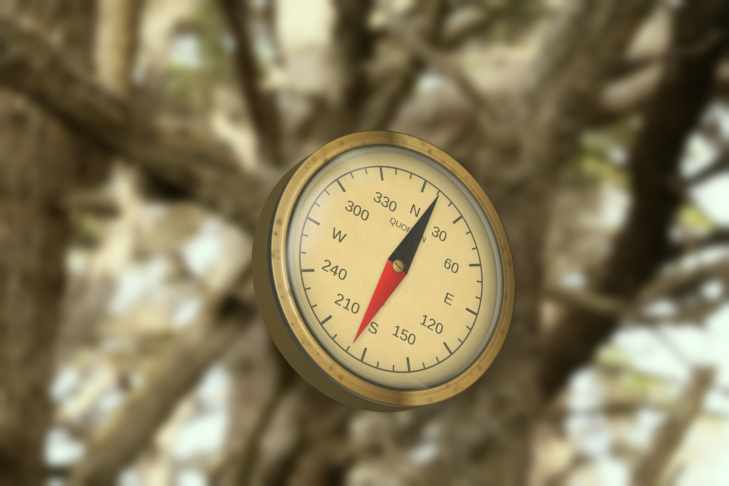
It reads 190 °
